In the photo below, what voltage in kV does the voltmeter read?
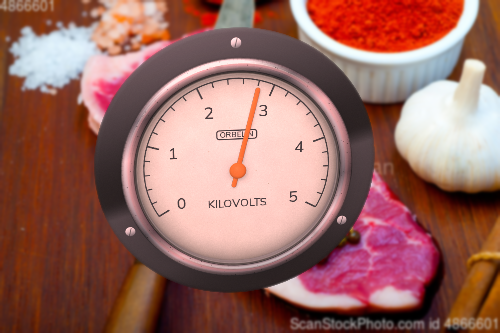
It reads 2.8 kV
